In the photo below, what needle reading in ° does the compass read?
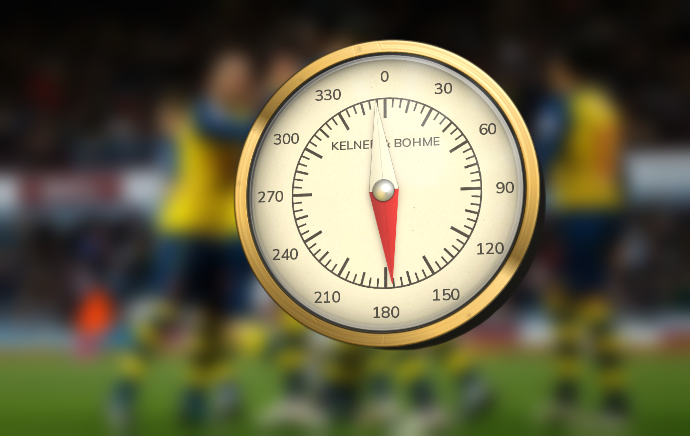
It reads 175 °
